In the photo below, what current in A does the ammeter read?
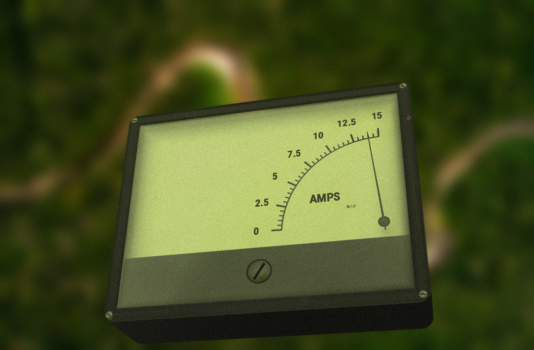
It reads 14 A
